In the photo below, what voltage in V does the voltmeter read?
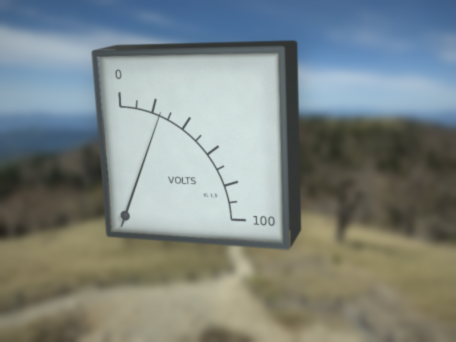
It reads 25 V
